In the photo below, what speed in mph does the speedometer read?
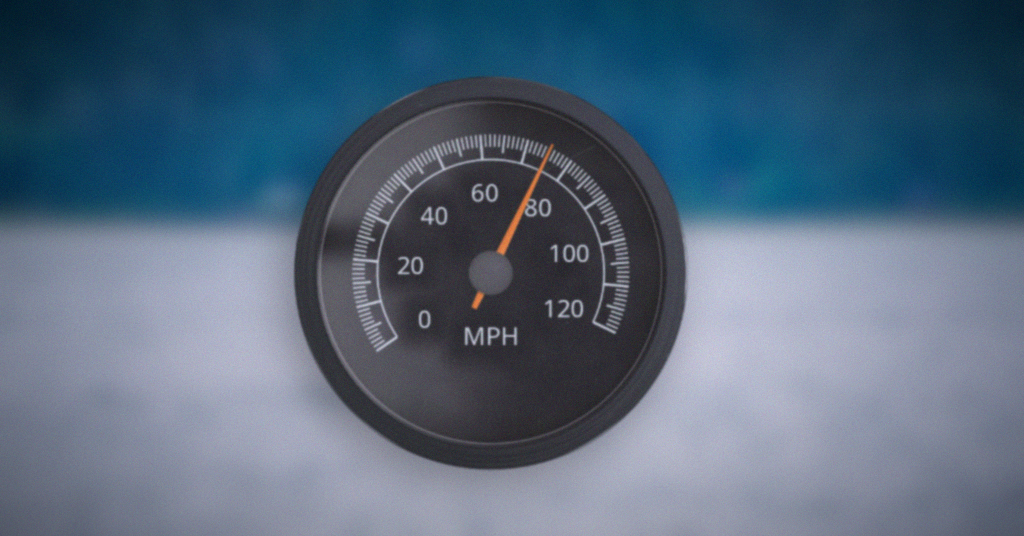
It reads 75 mph
